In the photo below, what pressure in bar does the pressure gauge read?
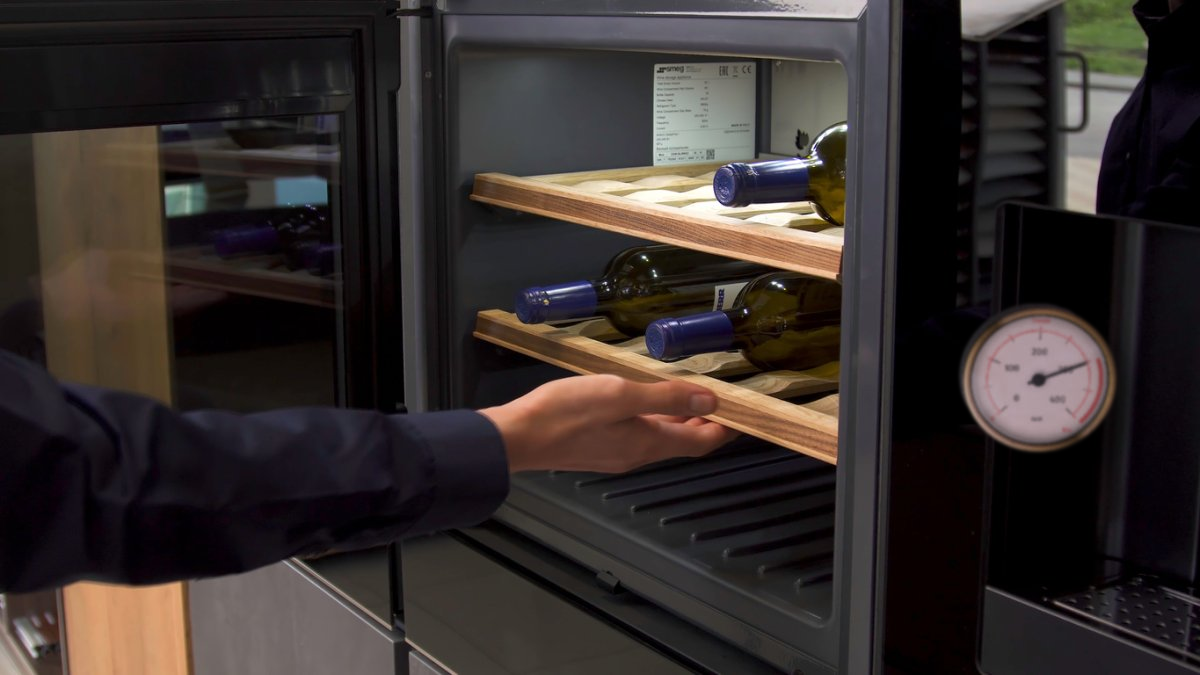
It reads 300 bar
